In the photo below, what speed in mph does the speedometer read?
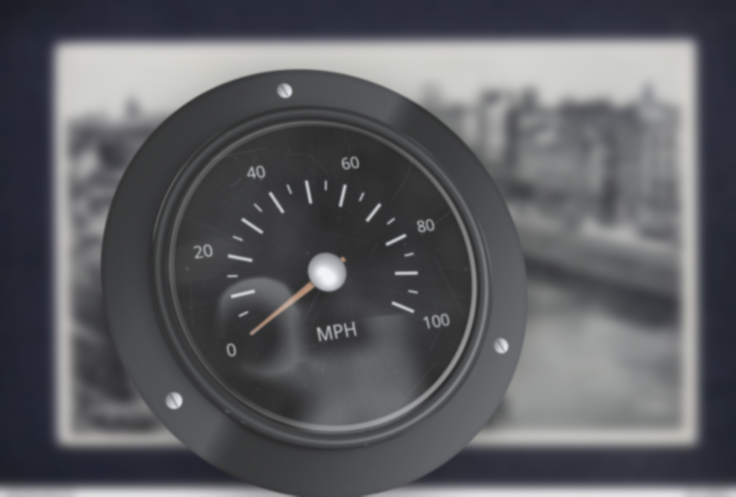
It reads 0 mph
